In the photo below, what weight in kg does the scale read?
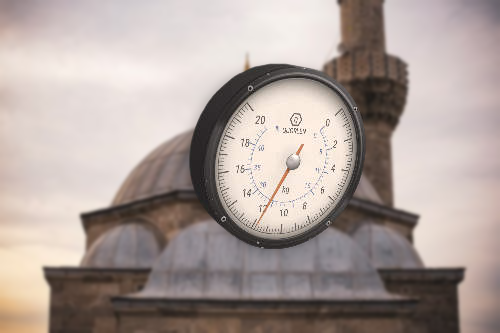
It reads 12 kg
